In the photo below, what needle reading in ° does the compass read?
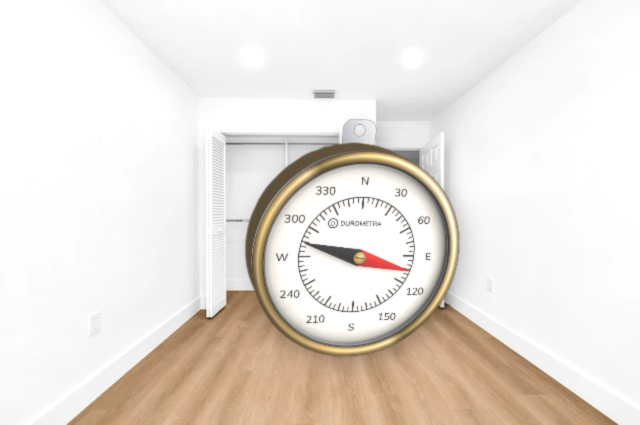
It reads 105 °
